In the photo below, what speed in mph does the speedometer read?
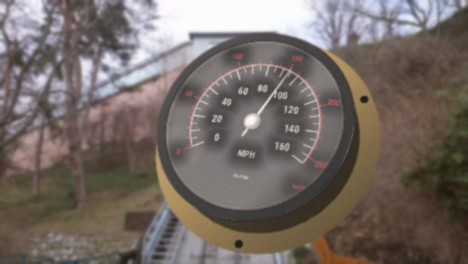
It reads 95 mph
